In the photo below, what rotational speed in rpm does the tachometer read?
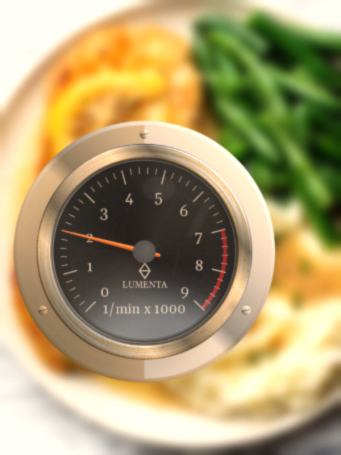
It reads 2000 rpm
